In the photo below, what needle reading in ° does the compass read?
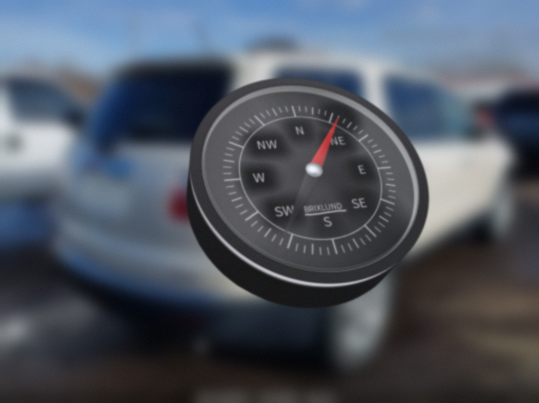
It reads 35 °
